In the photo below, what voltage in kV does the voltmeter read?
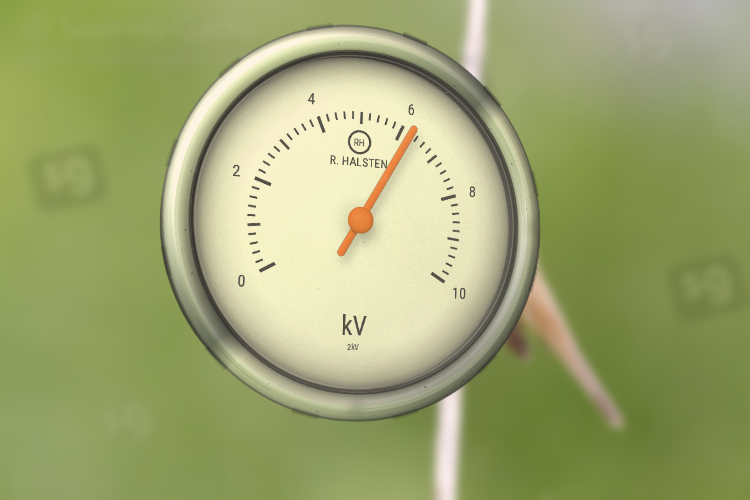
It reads 6.2 kV
